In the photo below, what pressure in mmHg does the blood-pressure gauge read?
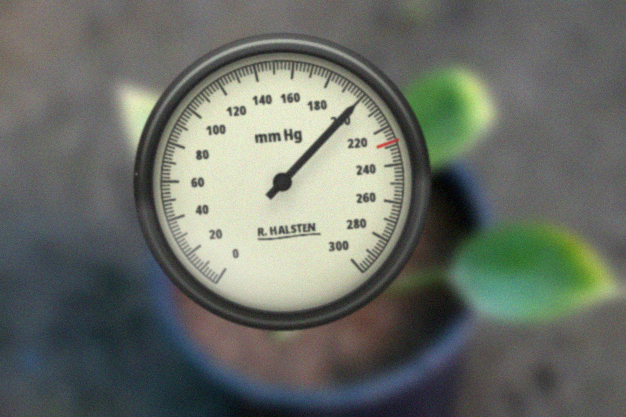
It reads 200 mmHg
